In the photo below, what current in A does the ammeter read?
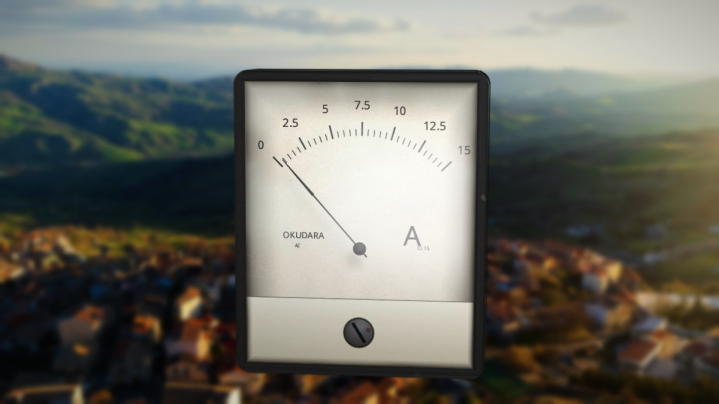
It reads 0.5 A
